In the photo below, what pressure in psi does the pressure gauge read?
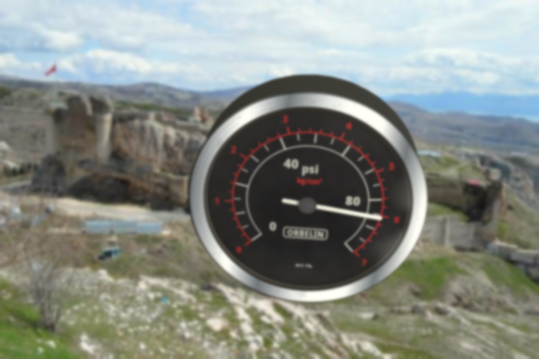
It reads 85 psi
